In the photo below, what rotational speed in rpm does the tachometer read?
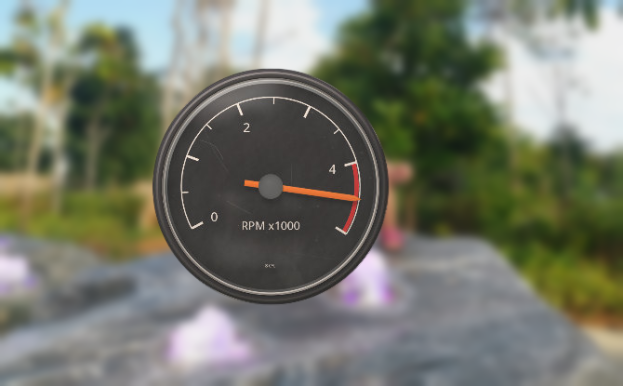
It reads 4500 rpm
